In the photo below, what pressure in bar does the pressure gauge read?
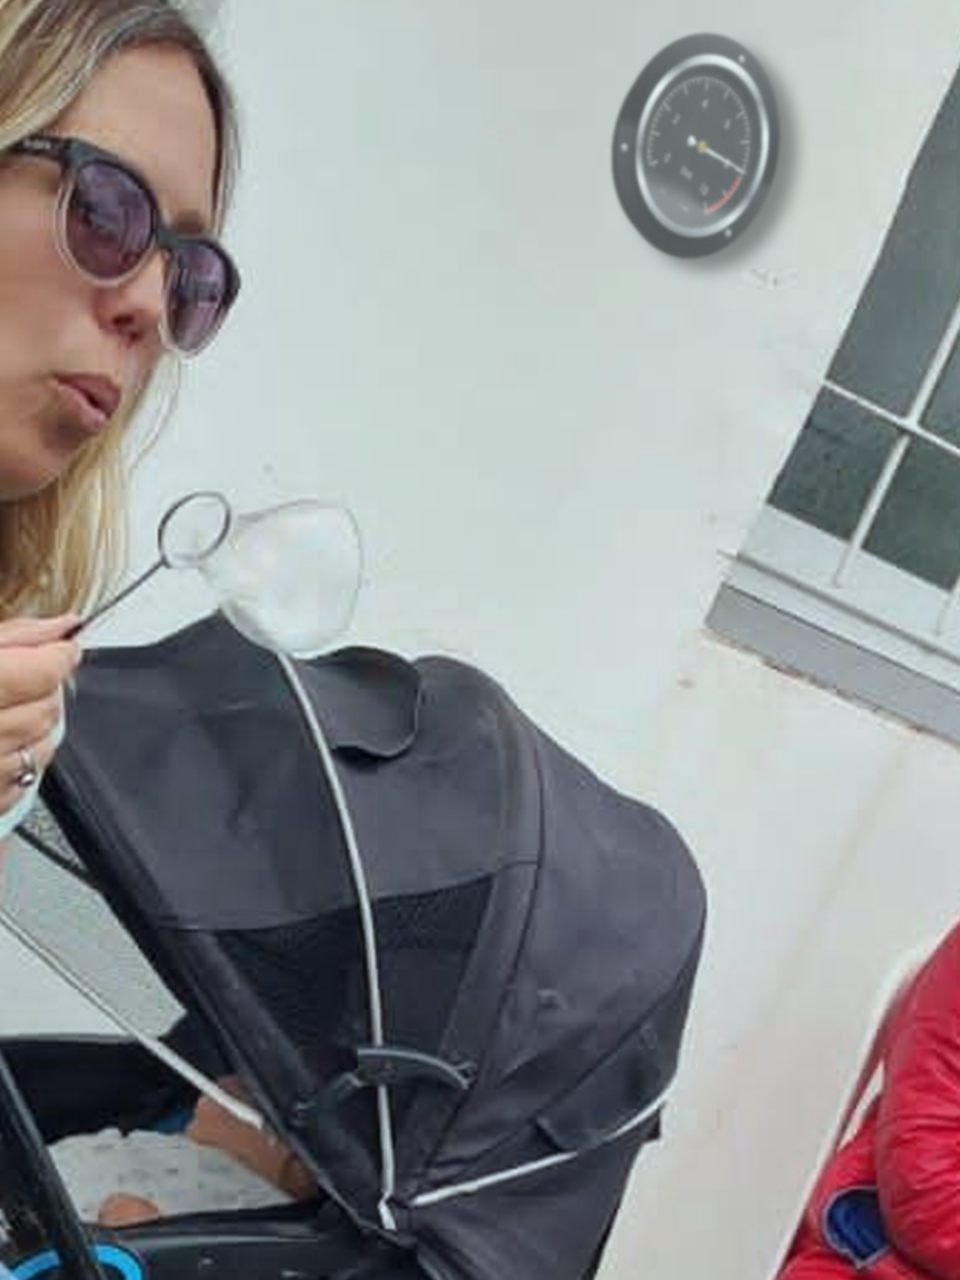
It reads 8 bar
